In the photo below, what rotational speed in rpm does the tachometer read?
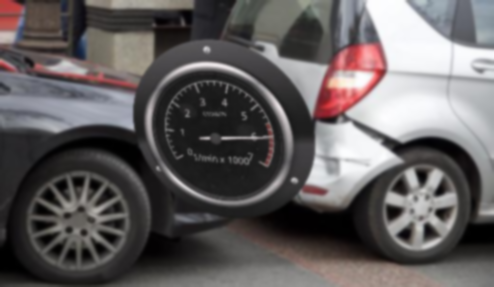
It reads 6000 rpm
